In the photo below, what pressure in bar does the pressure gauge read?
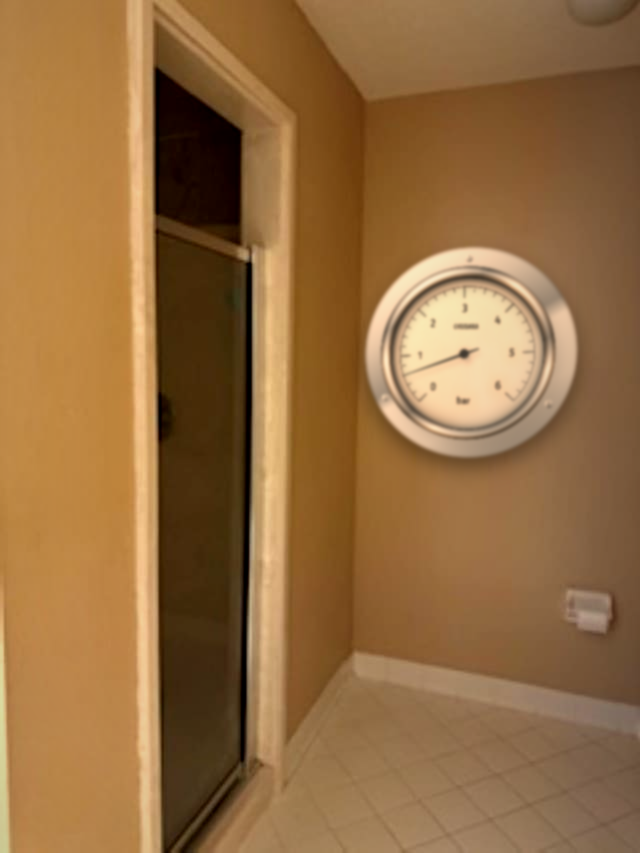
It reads 0.6 bar
